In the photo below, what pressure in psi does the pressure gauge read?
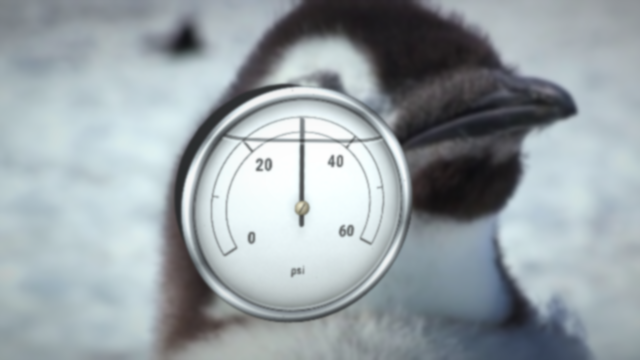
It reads 30 psi
